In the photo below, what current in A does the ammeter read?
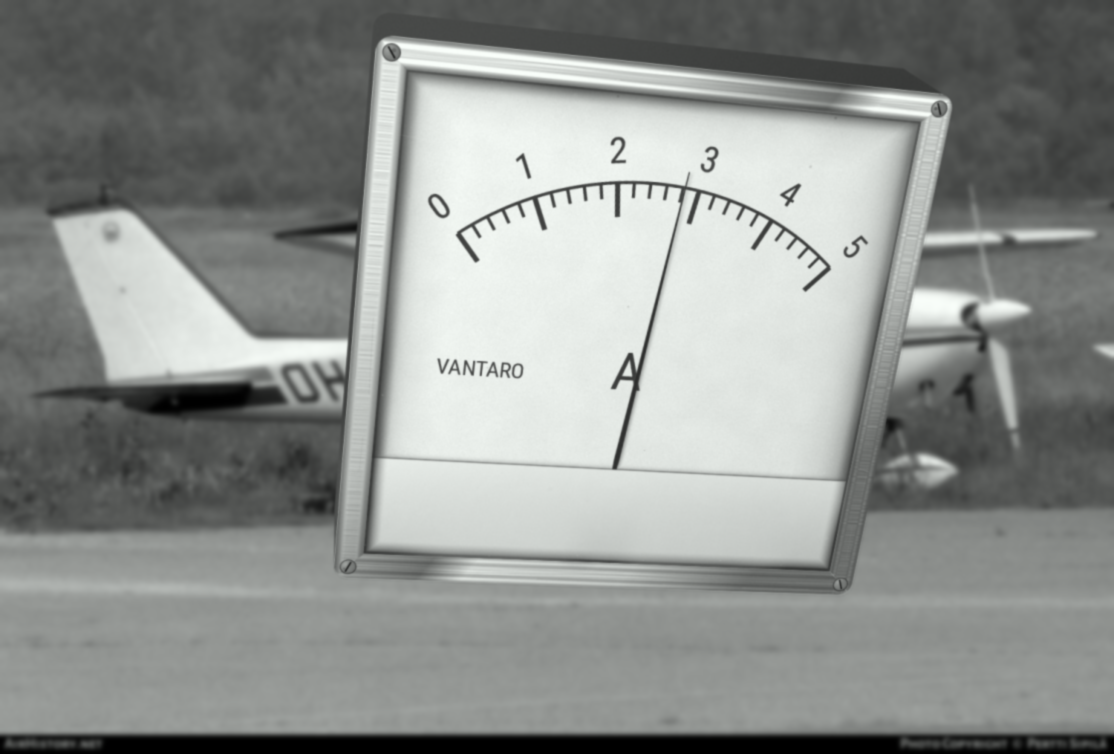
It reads 2.8 A
